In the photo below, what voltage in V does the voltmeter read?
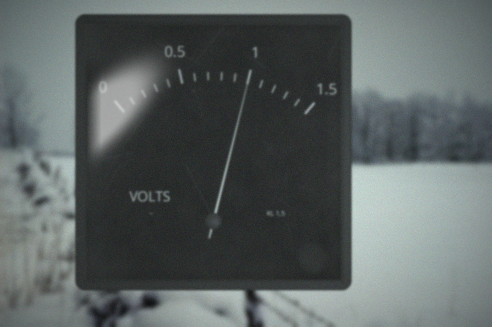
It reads 1 V
